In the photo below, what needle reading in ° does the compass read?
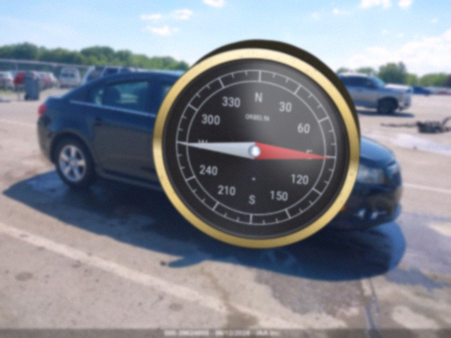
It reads 90 °
